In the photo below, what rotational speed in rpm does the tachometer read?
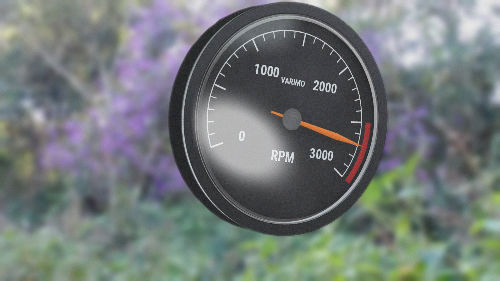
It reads 2700 rpm
